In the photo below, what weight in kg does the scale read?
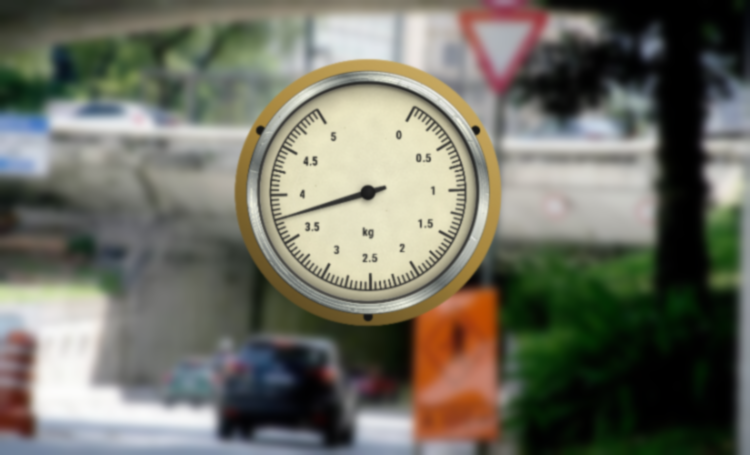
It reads 3.75 kg
